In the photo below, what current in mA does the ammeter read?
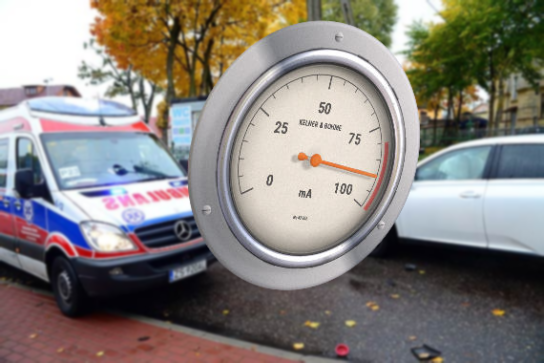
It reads 90 mA
